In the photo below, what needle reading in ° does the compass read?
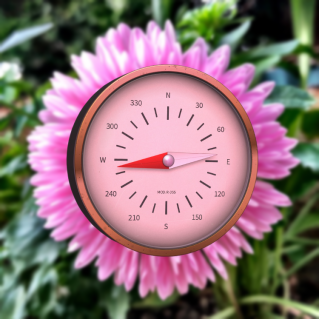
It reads 262.5 °
